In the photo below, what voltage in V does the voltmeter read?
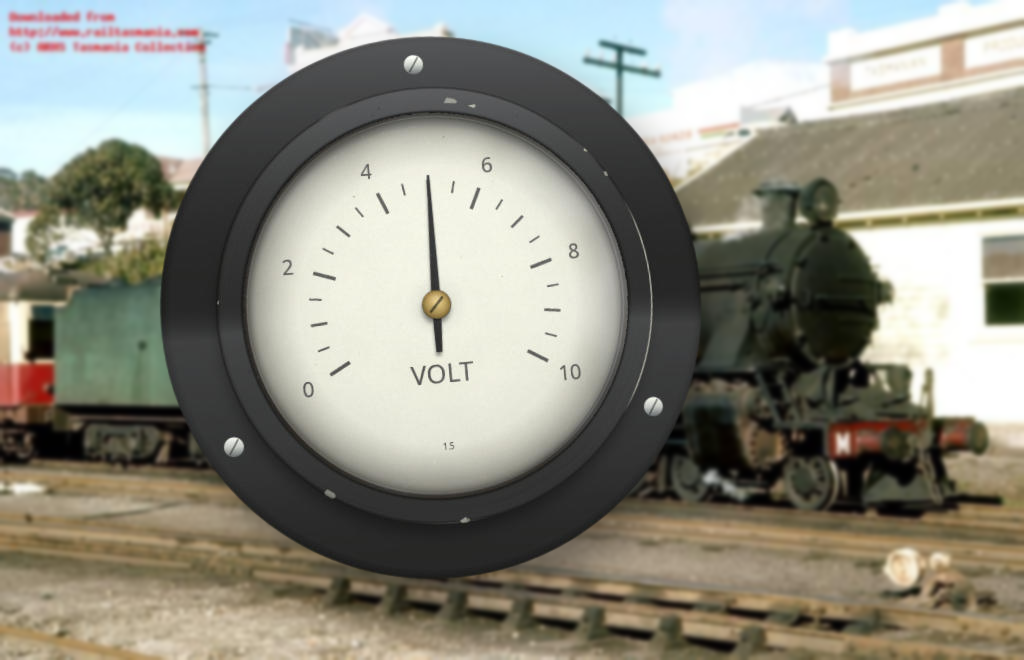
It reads 5 V
